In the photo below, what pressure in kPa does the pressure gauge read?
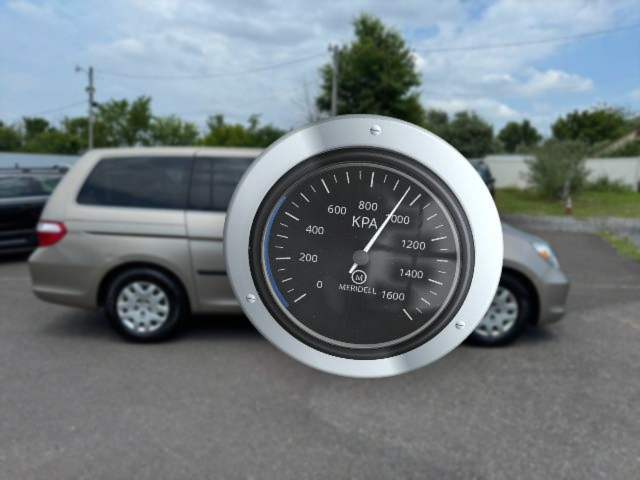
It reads 950 kPa
